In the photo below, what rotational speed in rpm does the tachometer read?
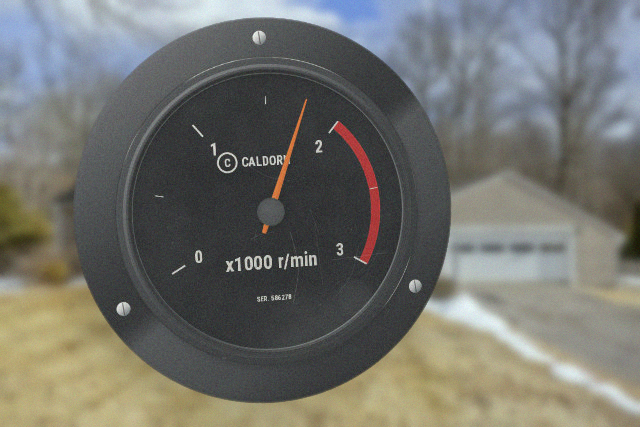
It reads 1750 rpm
